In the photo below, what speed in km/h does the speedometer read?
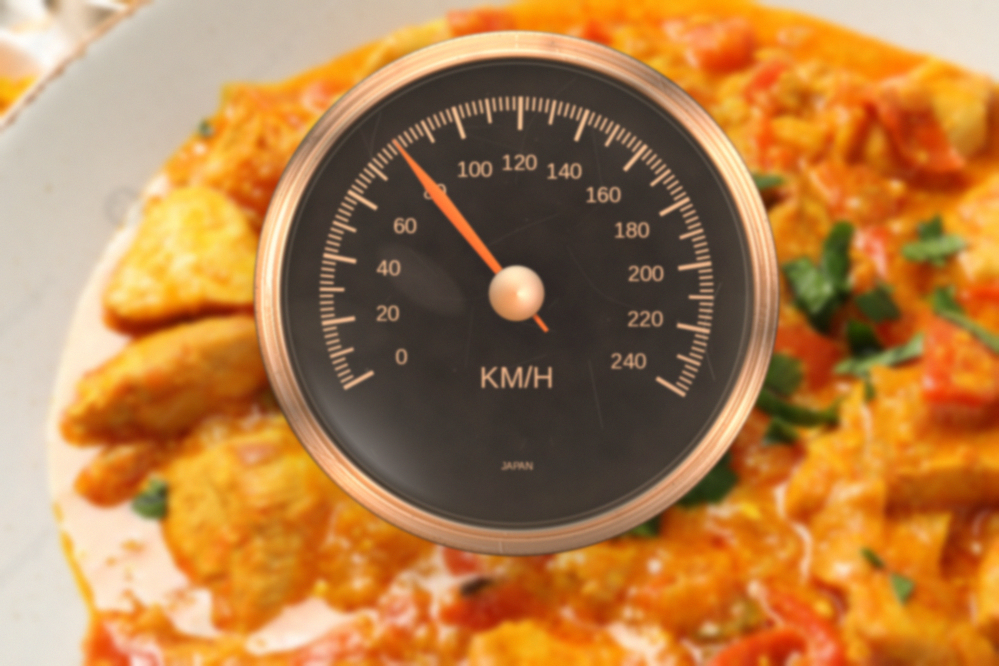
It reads 80 km/h
